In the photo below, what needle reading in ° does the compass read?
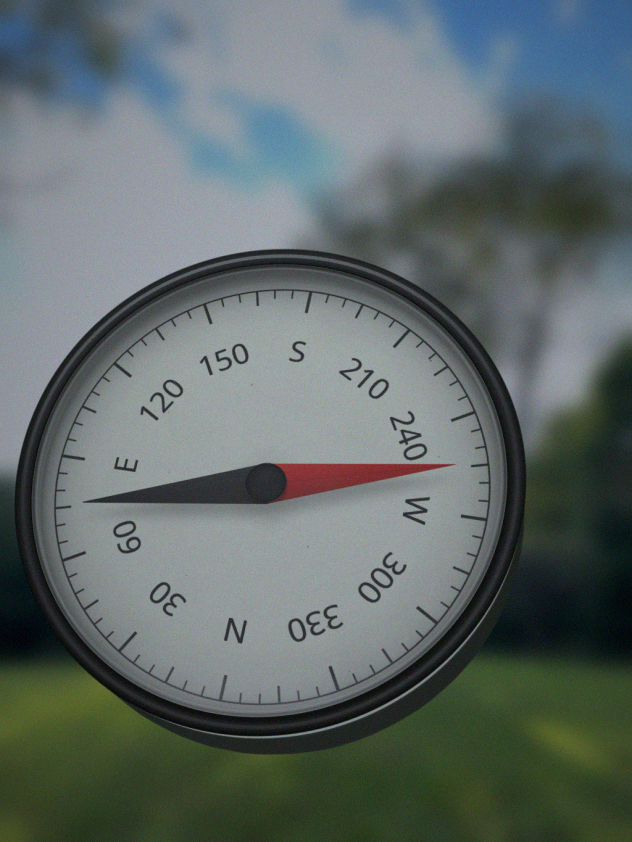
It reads 255 °
